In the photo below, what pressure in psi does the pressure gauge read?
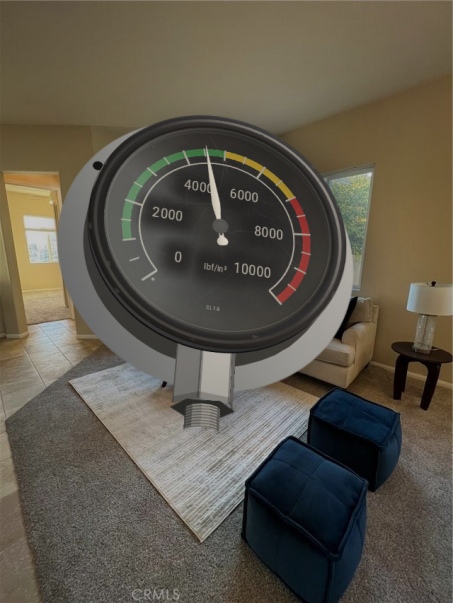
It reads 4500 psi
